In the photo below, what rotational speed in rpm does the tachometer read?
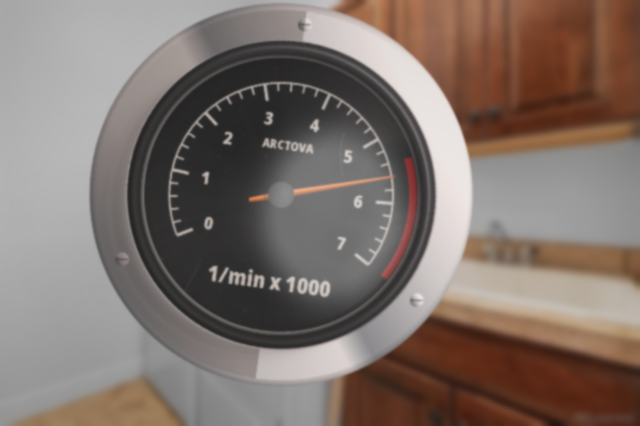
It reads 5600 rpm
